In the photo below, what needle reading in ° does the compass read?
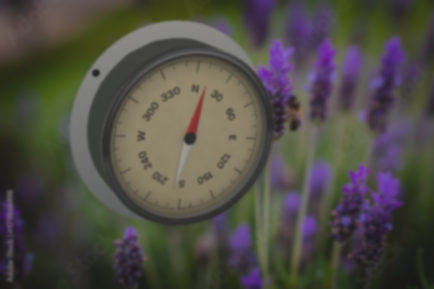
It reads 10 °
